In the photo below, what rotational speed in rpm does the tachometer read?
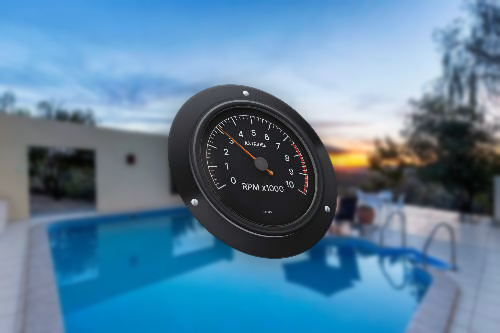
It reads 3000 rpm
